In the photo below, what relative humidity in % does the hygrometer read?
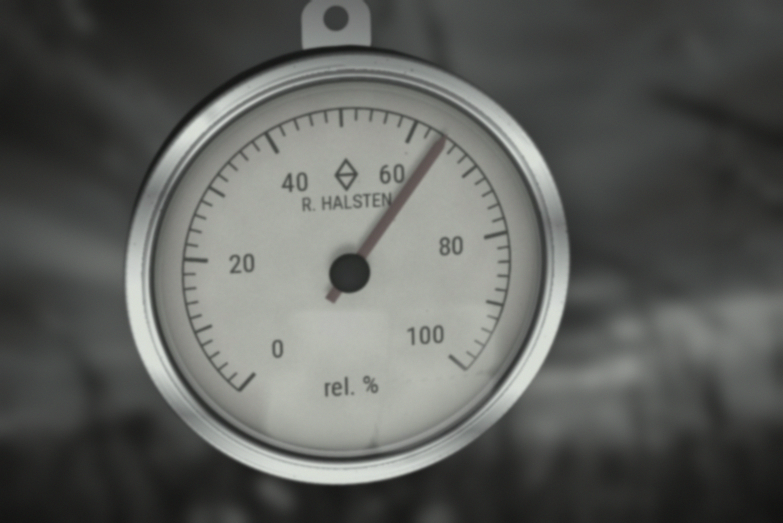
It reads 64 %
